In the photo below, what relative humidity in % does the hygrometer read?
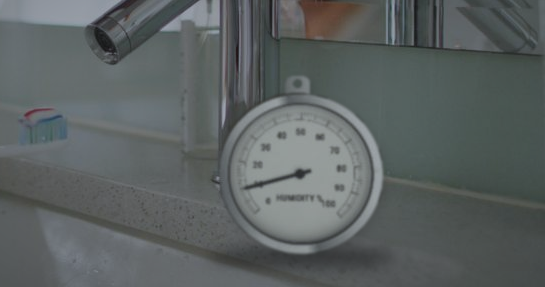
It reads 10 %
